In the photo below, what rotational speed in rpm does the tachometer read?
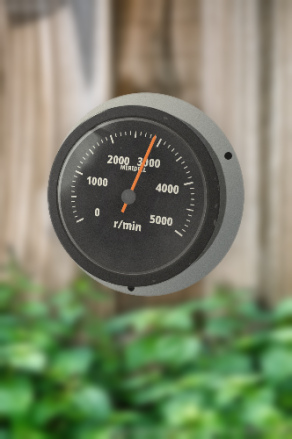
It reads 2900 rpm
